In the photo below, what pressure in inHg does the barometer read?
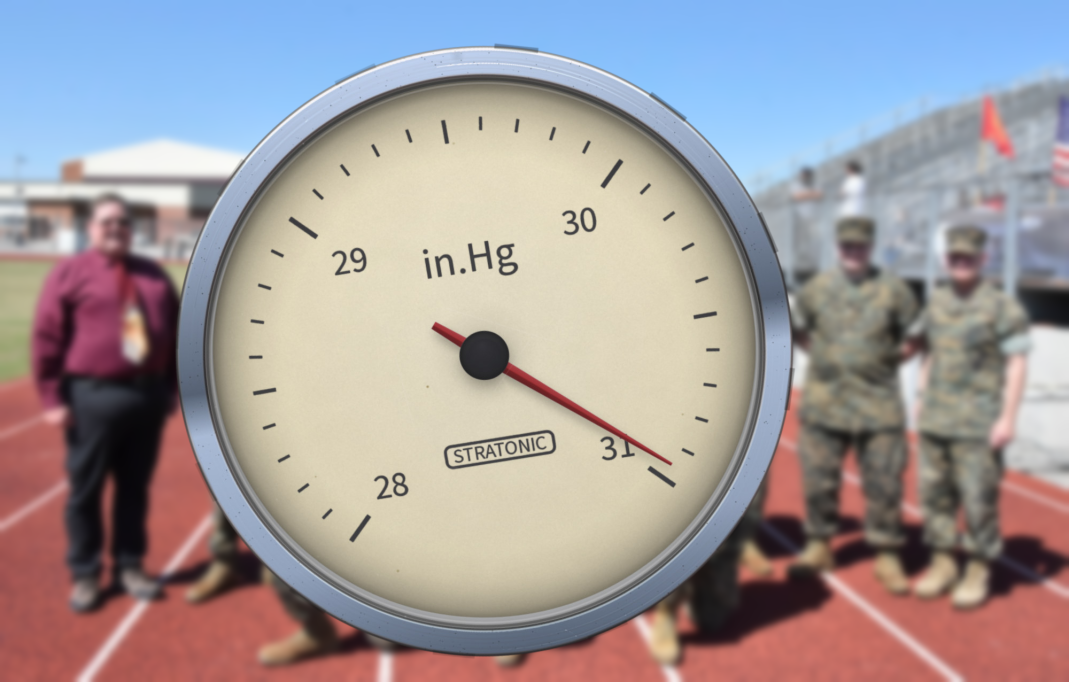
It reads 30.95 inHg
